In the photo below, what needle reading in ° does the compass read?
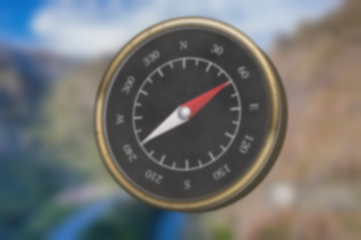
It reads 60 °
